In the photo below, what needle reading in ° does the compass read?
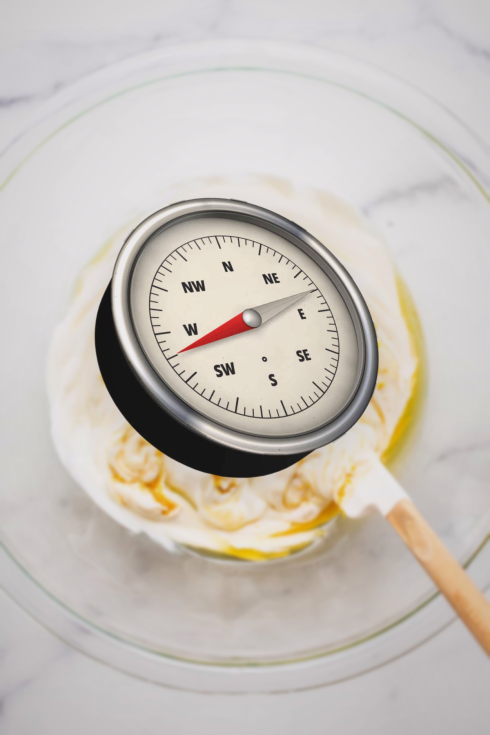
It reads 255 °
